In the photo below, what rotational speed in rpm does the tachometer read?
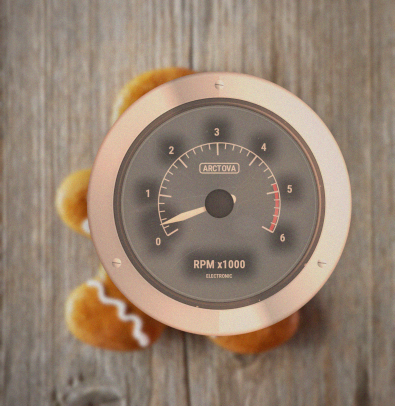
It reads 300 rpm
